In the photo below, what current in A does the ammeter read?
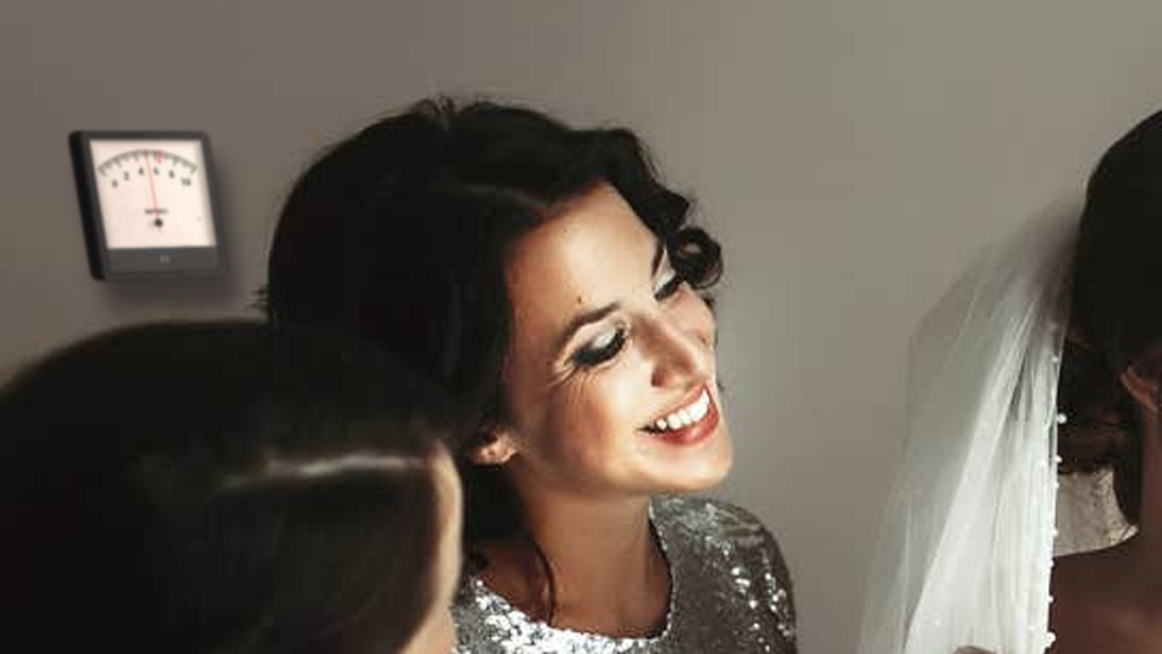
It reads 5 A
